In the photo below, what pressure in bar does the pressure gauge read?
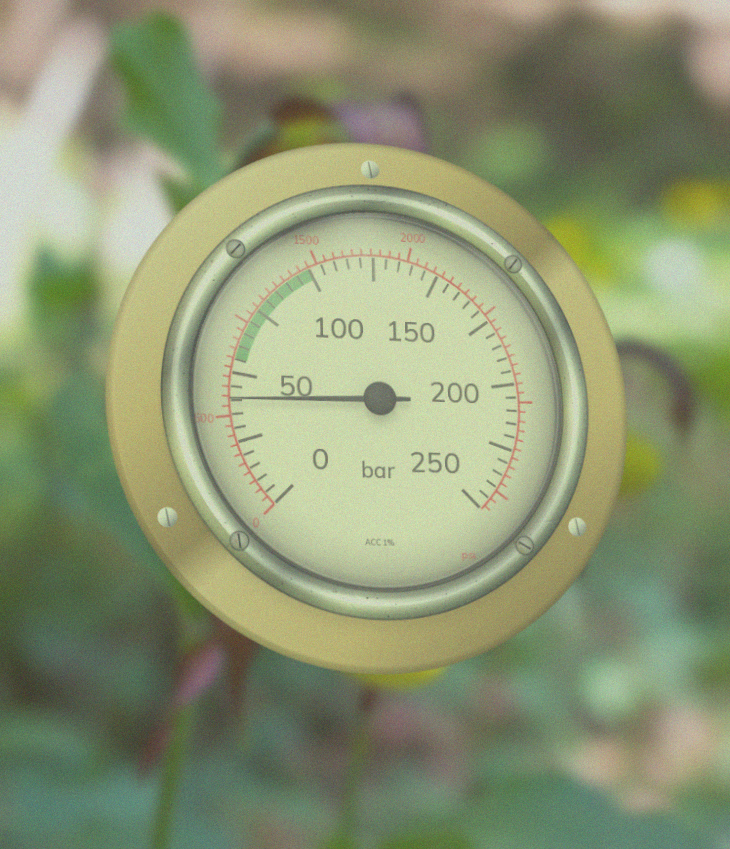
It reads 40 bar
